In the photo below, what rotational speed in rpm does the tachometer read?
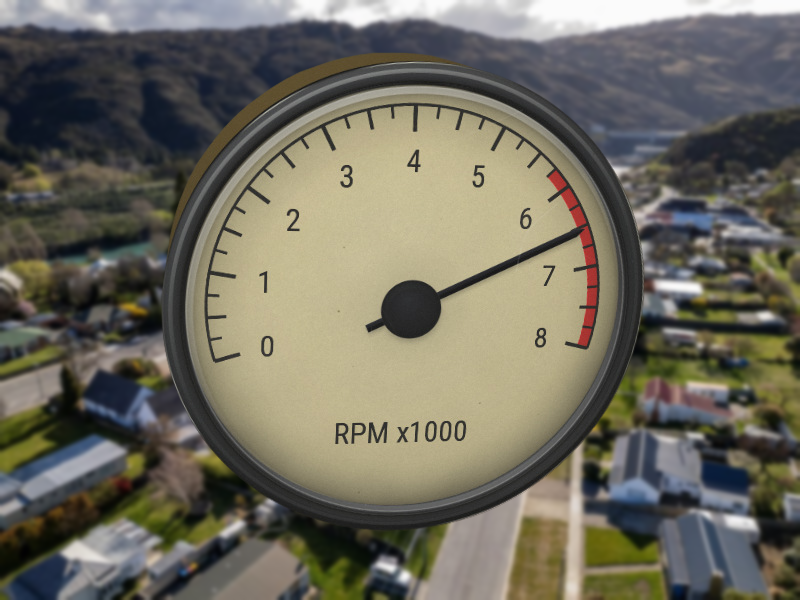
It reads 6500 rpm
